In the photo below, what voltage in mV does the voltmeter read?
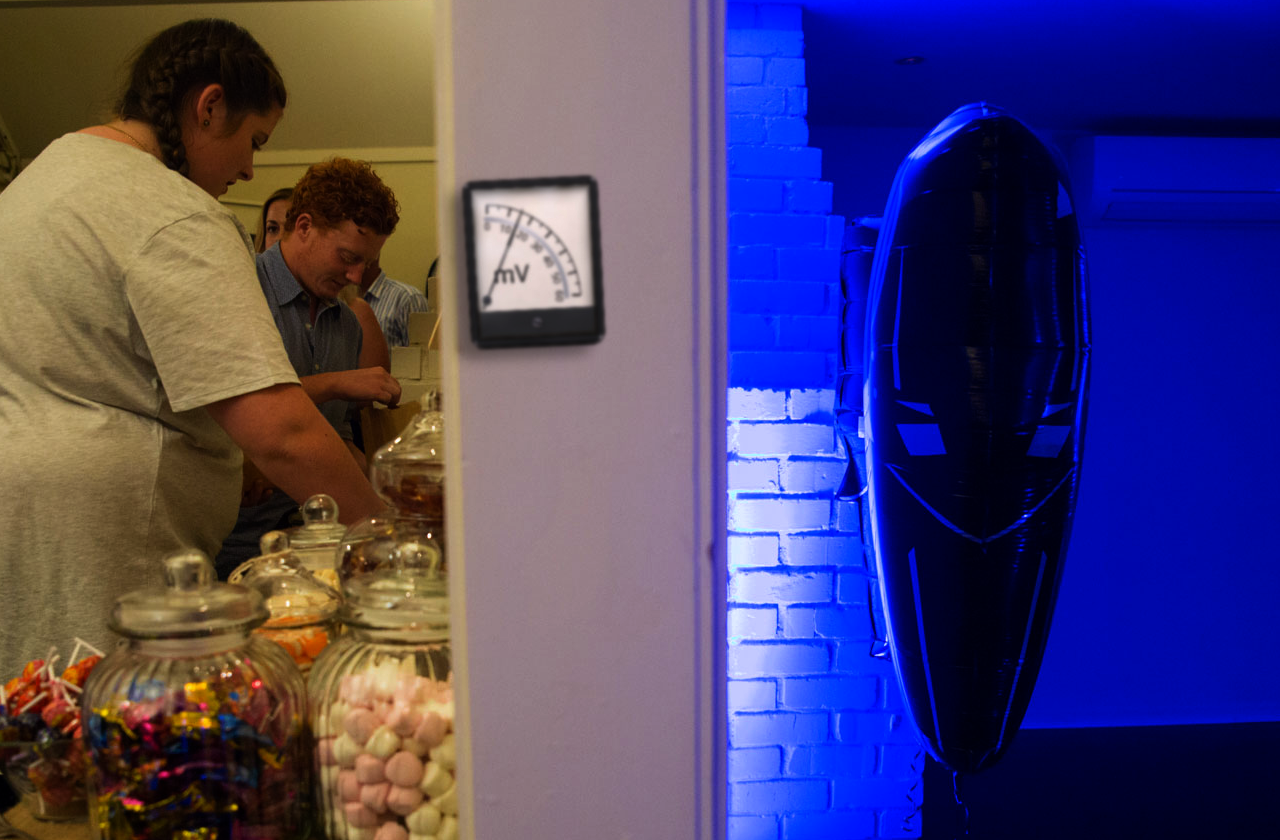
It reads 15 mV
